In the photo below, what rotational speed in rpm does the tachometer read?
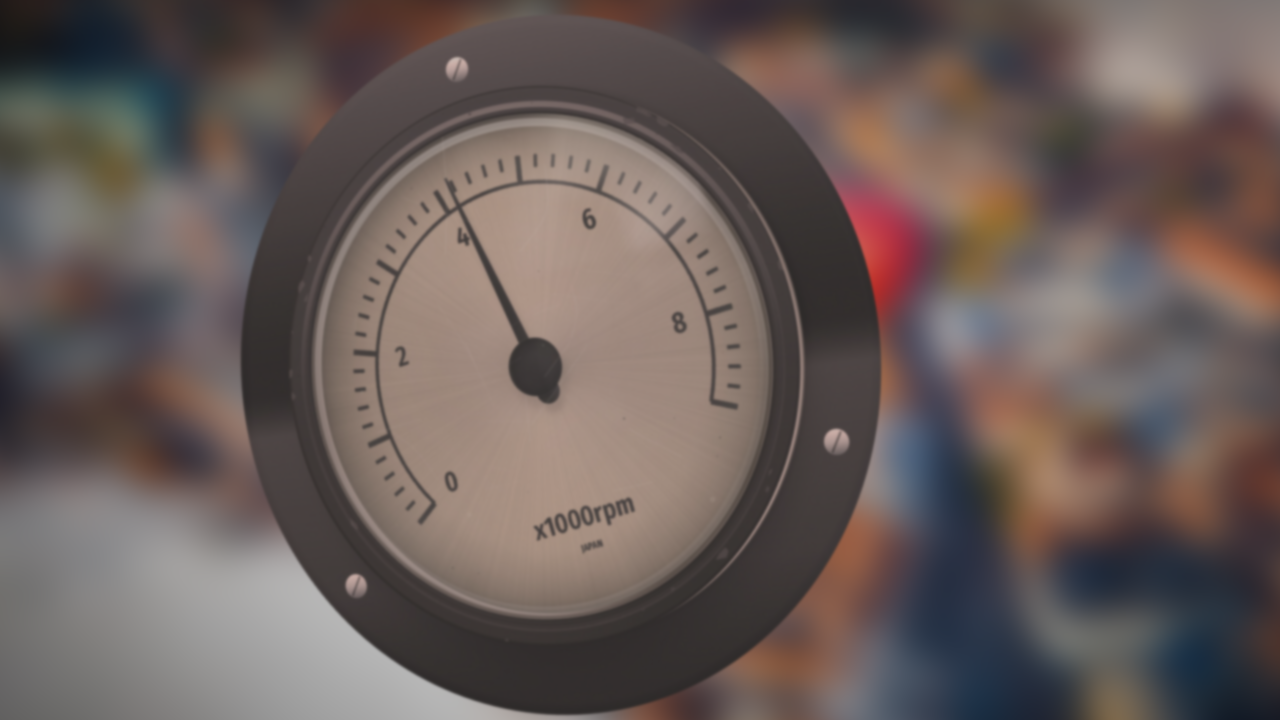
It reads 4200 rpm
